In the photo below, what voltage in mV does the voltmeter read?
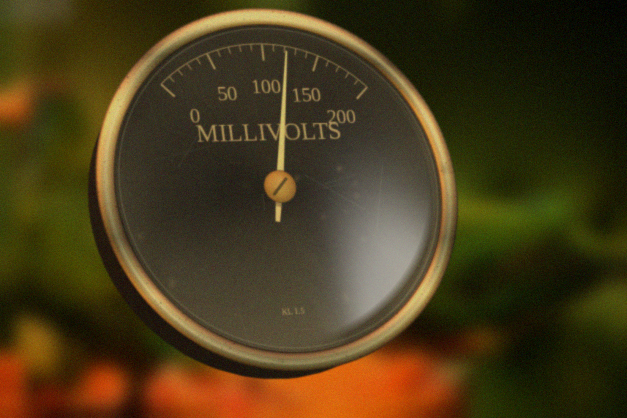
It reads 120 mV
